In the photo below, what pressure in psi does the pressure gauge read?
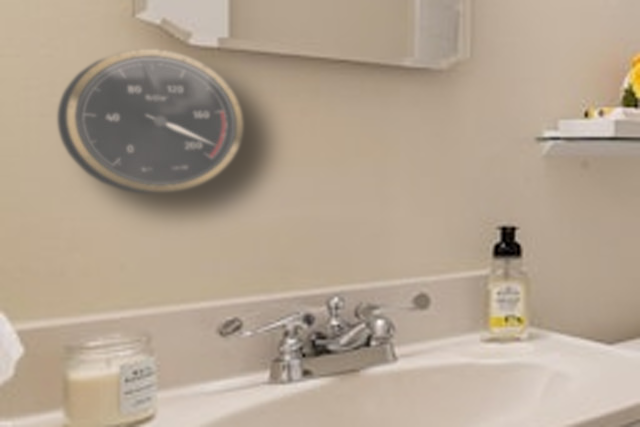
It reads 190 psi
